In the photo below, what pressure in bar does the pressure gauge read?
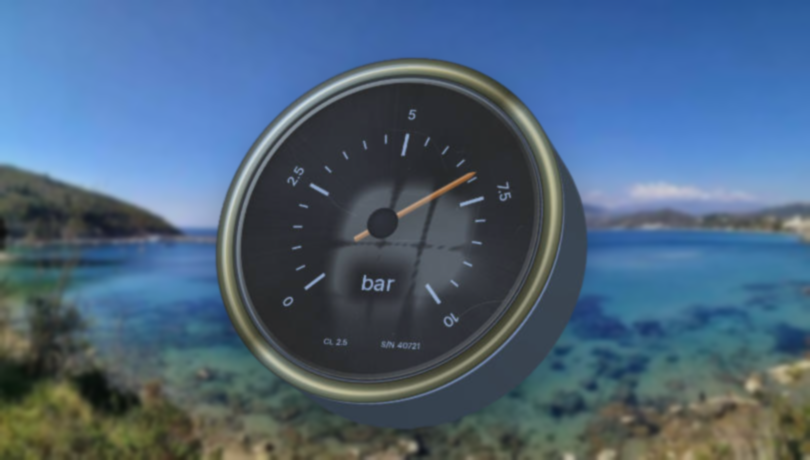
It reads 7 bar
